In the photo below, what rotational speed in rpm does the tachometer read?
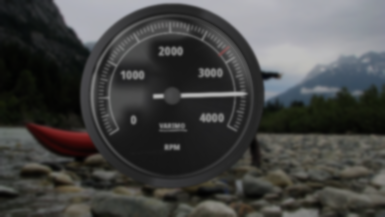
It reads 3500 rpm
